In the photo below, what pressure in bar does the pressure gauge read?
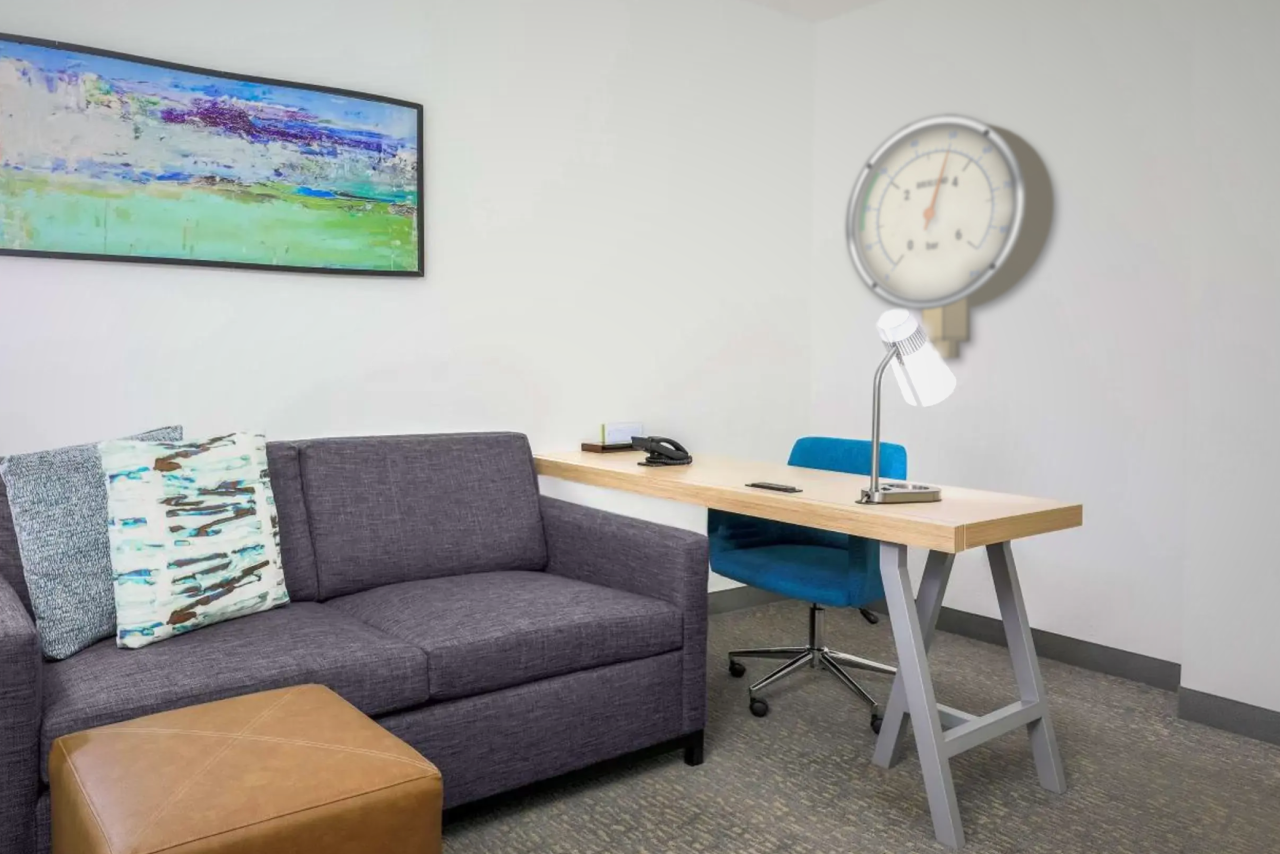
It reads 3.5 bar
